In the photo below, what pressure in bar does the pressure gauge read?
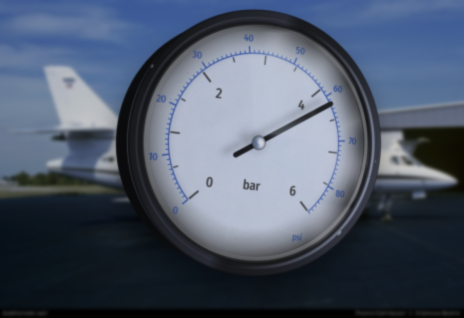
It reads 4.25 bar
